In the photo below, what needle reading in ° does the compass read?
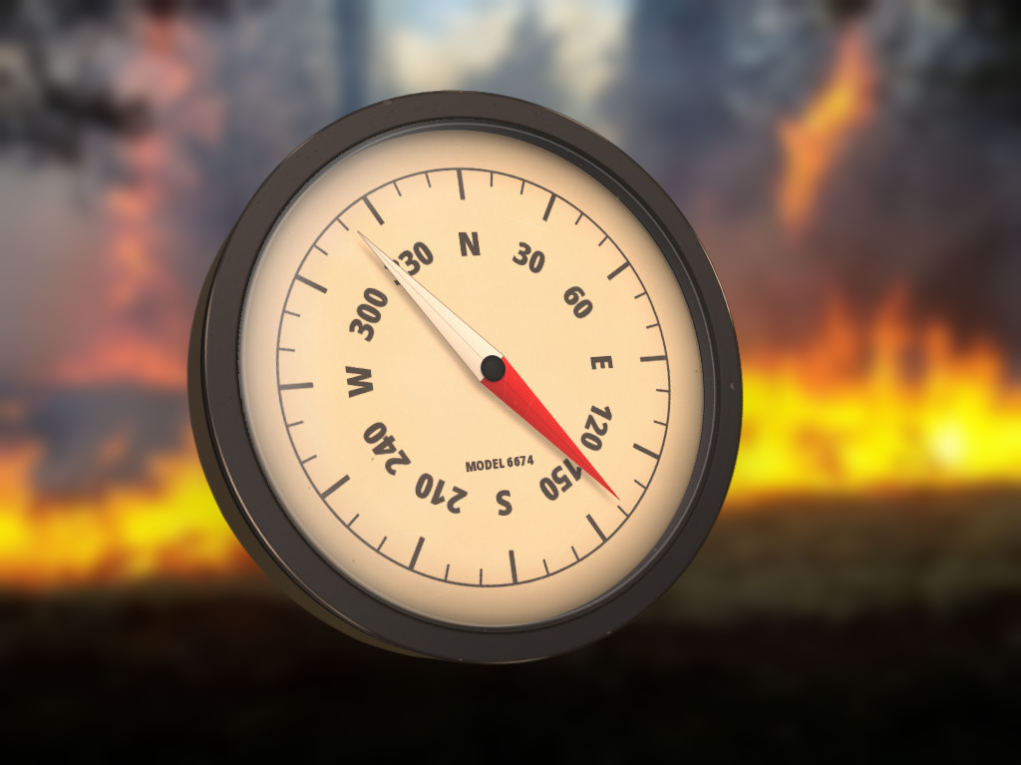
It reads 140 °
